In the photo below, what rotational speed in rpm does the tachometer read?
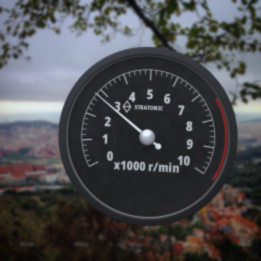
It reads 2800 rpm
